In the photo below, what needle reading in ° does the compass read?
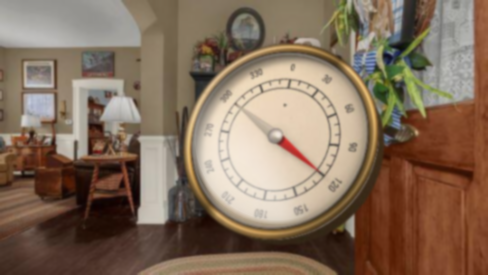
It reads 120 °
